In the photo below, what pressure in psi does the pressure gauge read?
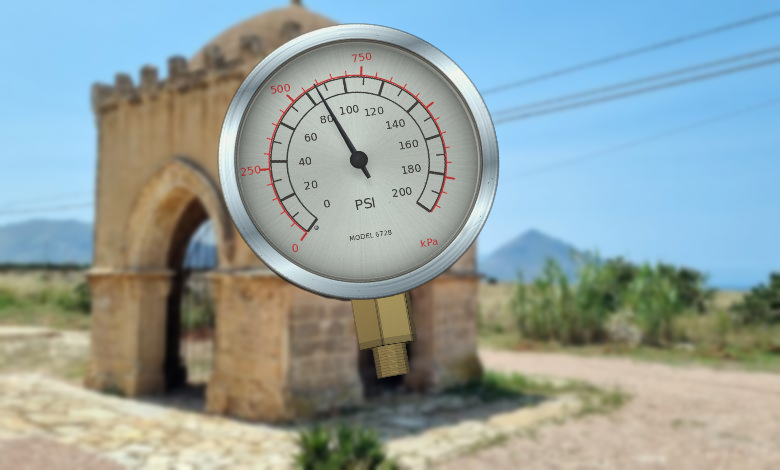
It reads 85 psi
